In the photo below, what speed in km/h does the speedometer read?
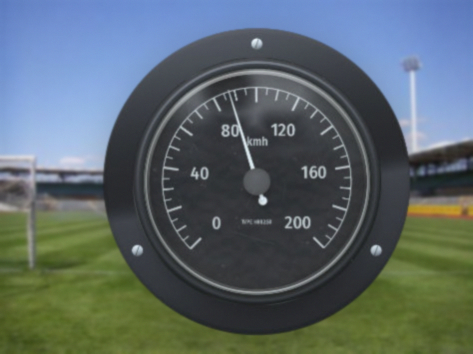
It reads 87.5 km/h
